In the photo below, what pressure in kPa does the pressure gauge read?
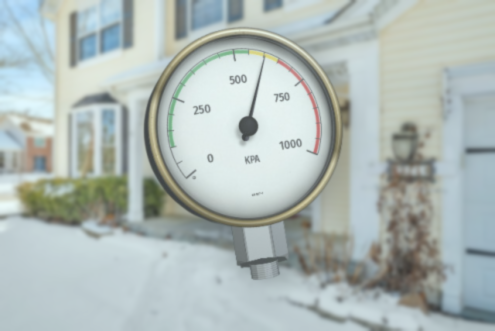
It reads 600 kPa
